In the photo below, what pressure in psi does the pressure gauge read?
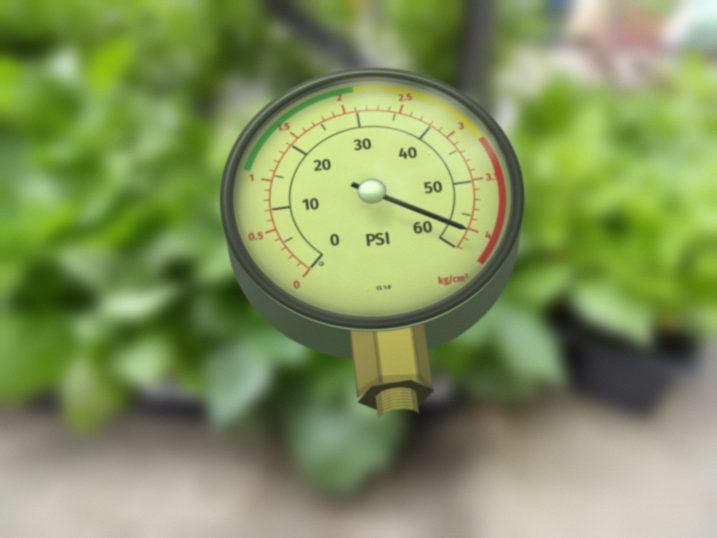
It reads 57.5 psi
